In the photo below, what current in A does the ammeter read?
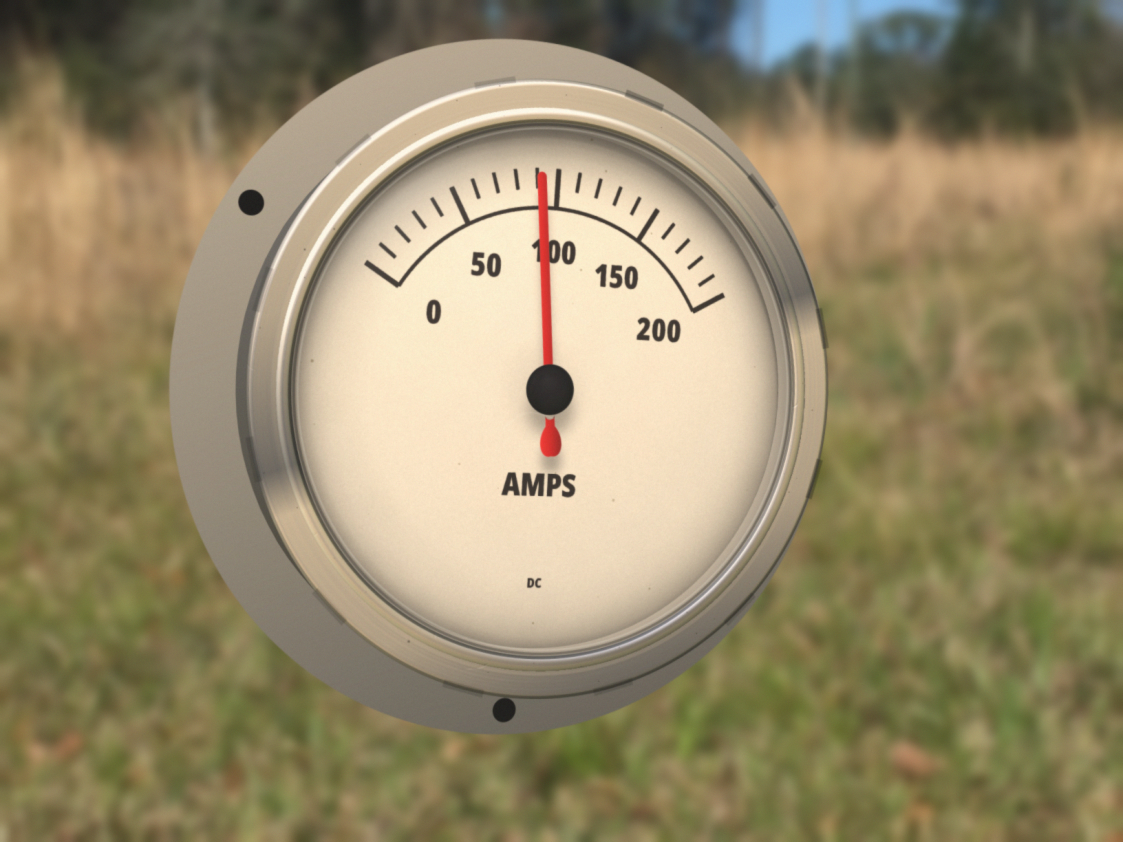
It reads 90 A
